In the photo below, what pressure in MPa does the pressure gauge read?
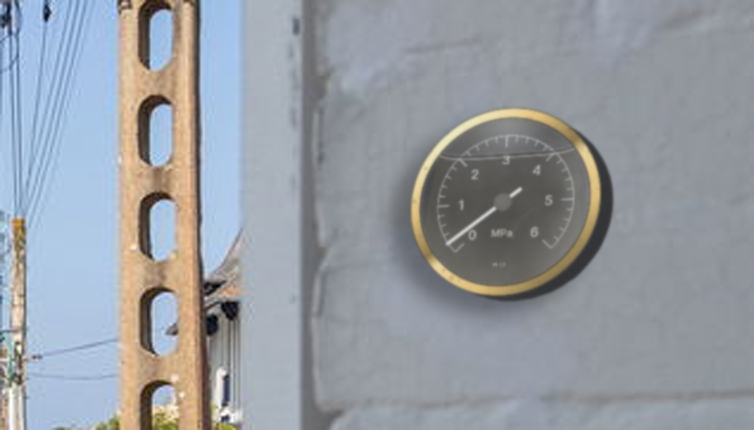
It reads 0.2 MPa
